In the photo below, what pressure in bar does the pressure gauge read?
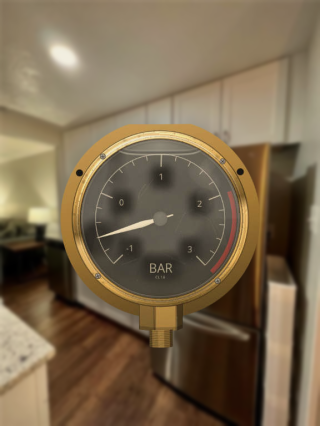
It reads -0.6 bar
